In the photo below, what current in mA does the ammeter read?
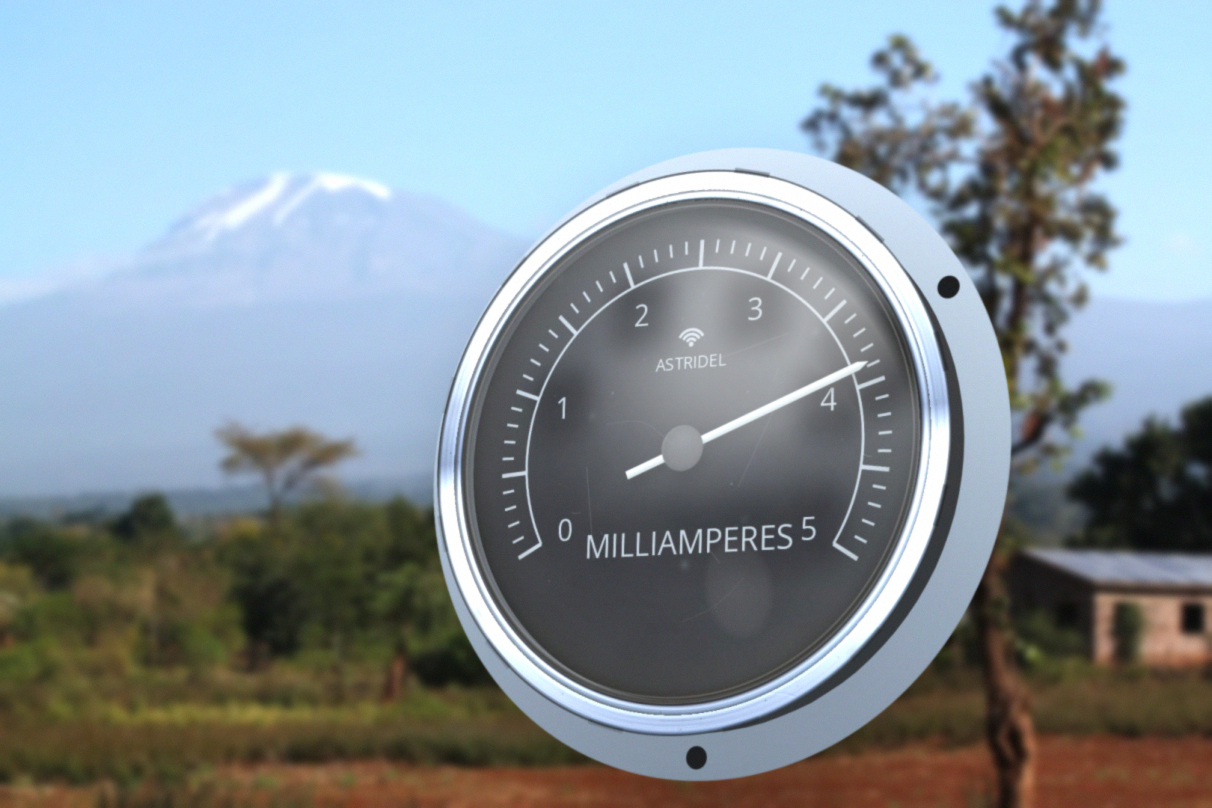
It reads 3.9 mA
